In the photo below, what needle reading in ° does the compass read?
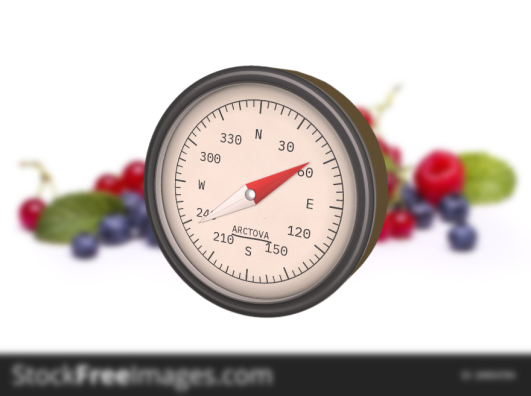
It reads 55 °
